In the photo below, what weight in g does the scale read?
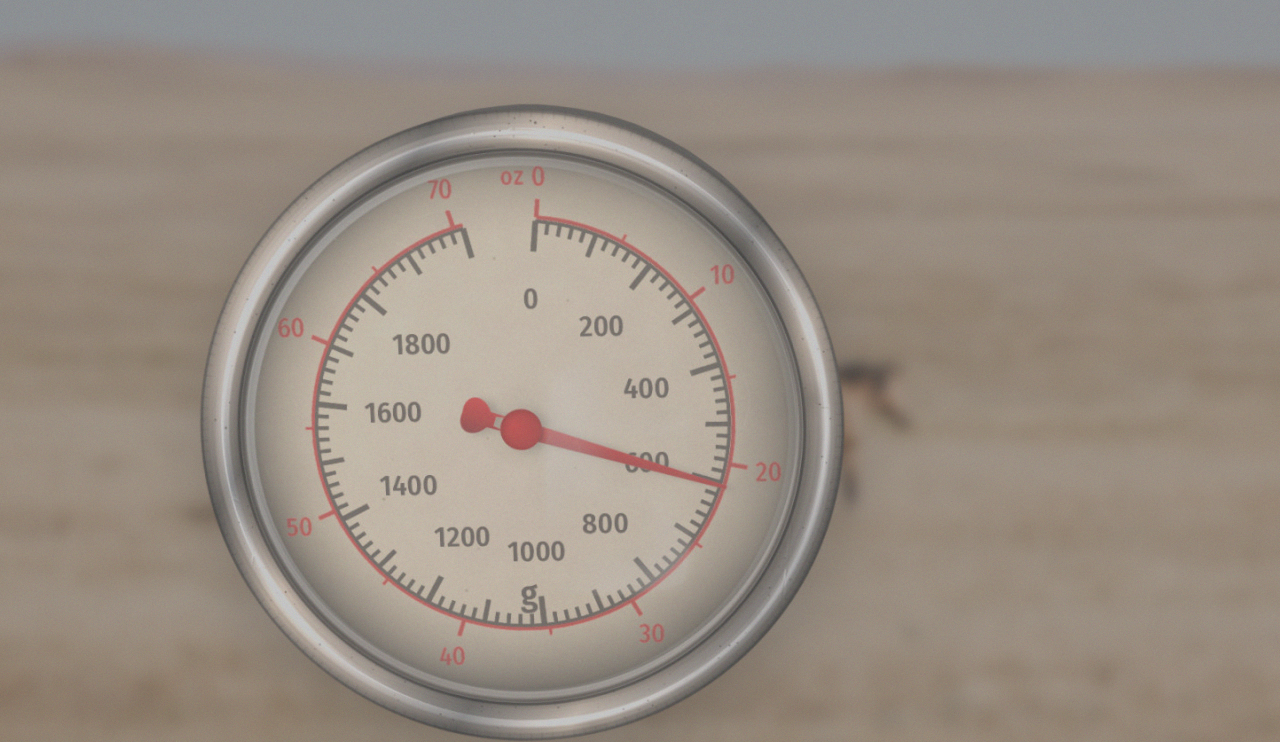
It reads 600 g
